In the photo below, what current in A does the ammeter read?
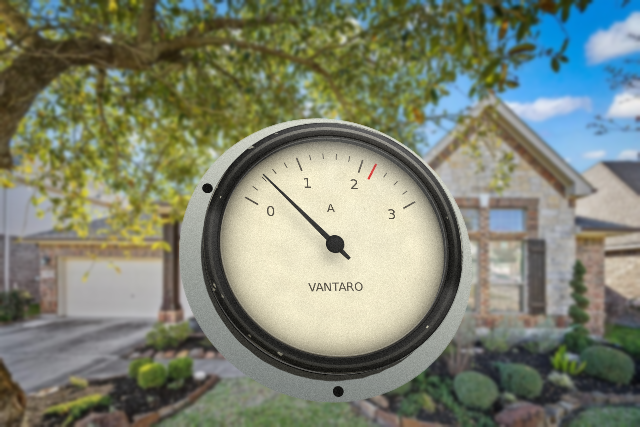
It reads 0.4 A
